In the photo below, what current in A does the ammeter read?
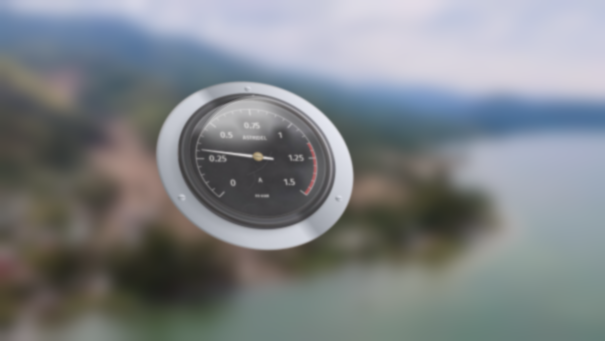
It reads 0.3 A
